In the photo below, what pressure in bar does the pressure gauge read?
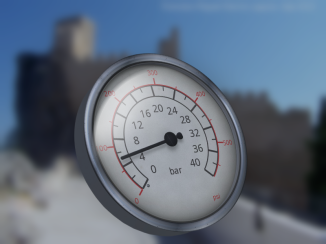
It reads 5 bar
